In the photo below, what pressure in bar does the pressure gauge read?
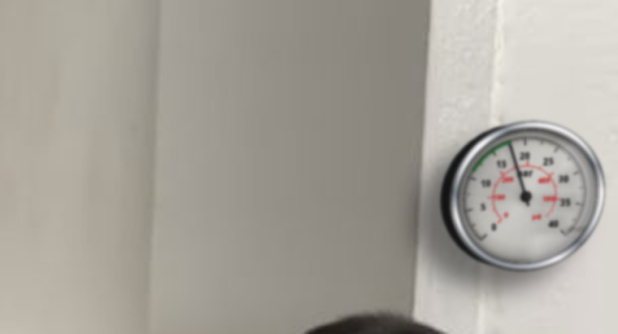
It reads 17.5 bar
